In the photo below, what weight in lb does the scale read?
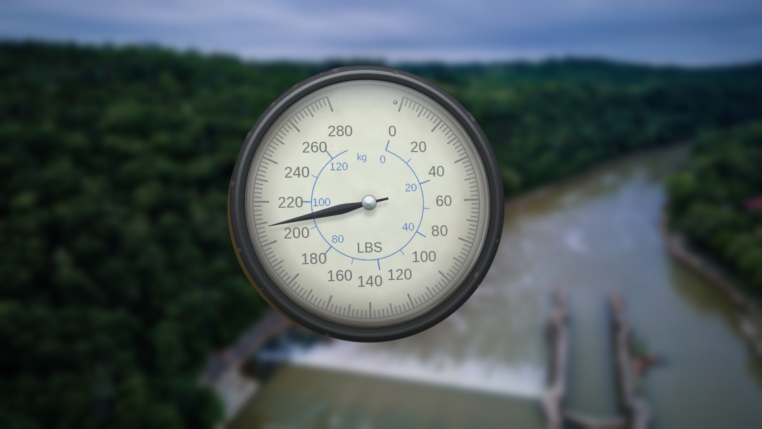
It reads 208 lb
